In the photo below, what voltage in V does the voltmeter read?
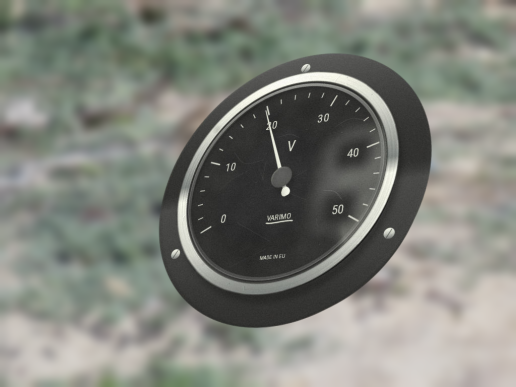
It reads 20 V
